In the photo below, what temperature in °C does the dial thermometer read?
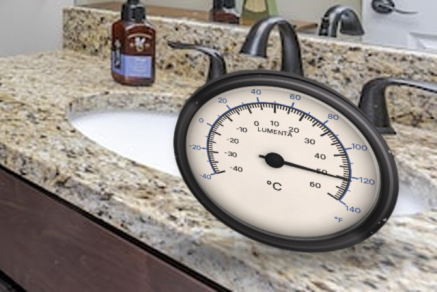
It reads 50 °C
